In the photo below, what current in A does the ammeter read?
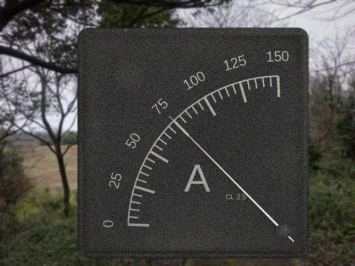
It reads 75 A
